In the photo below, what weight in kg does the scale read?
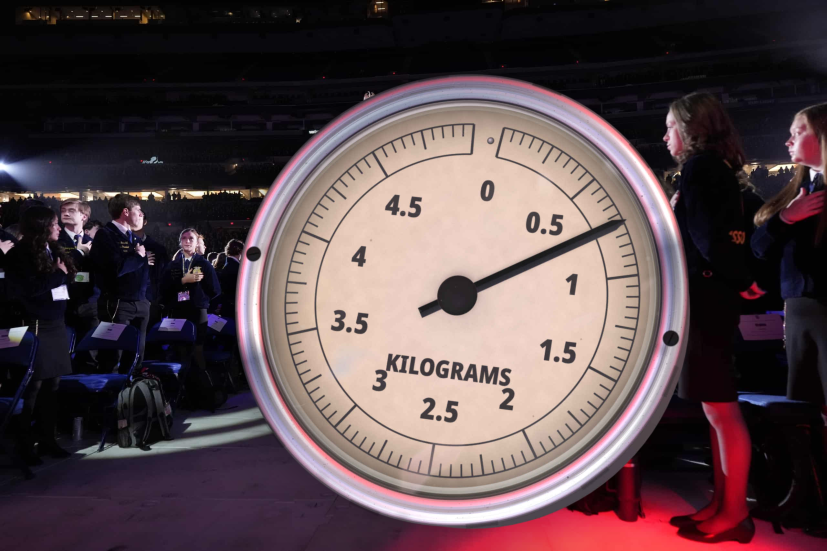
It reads 0.75 kg
